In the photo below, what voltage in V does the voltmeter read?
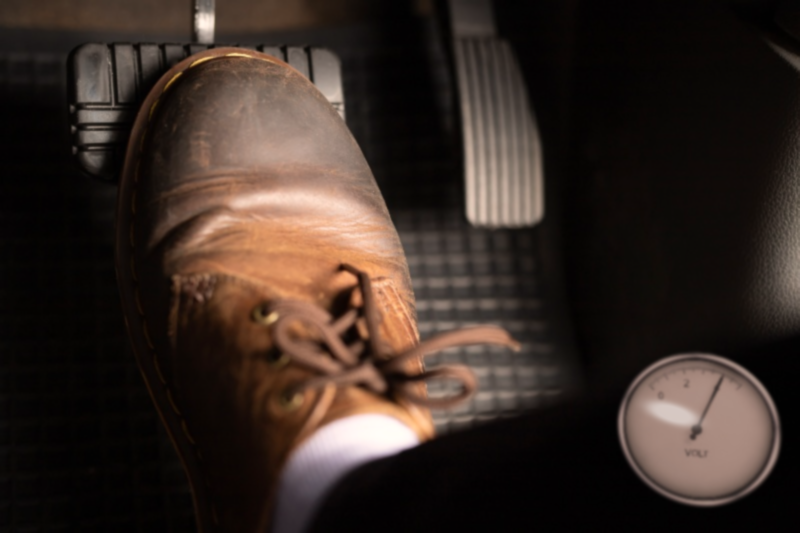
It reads 4 V
